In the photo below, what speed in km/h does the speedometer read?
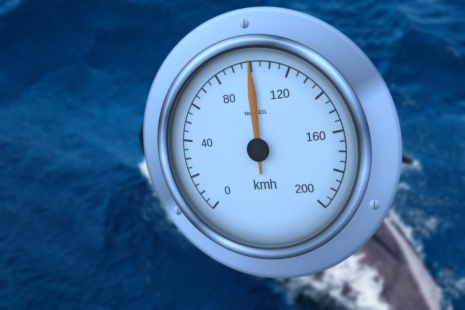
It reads 100 km/h
